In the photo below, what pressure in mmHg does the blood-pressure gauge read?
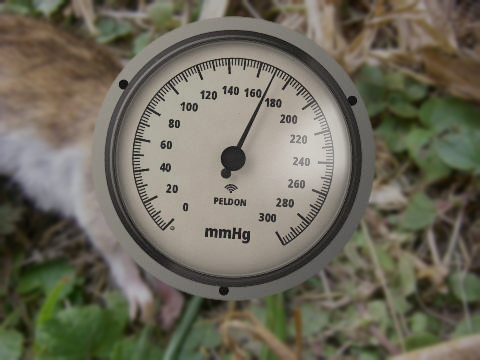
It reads 170 mmHg
